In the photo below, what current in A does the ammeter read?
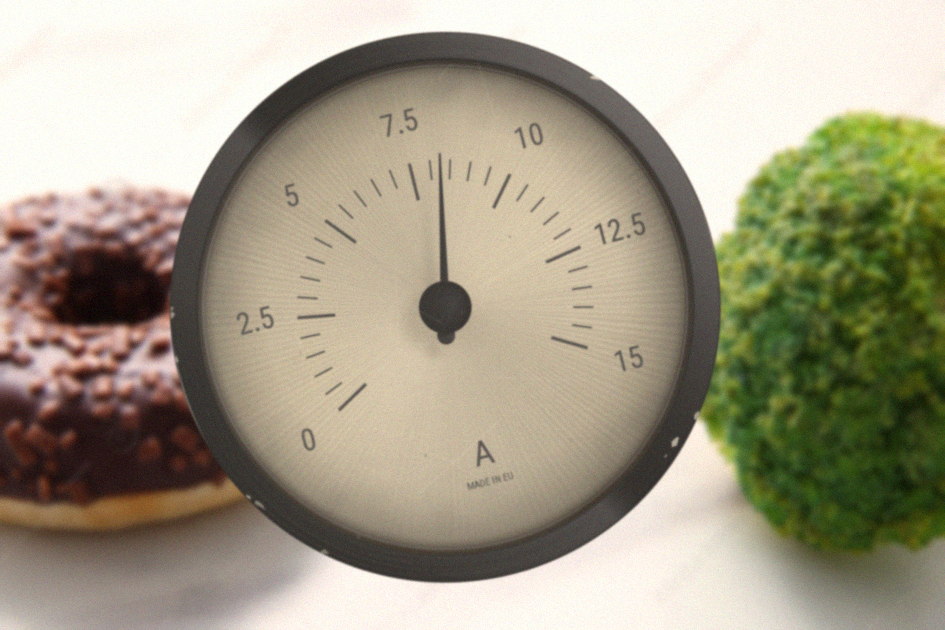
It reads 8.25 A
